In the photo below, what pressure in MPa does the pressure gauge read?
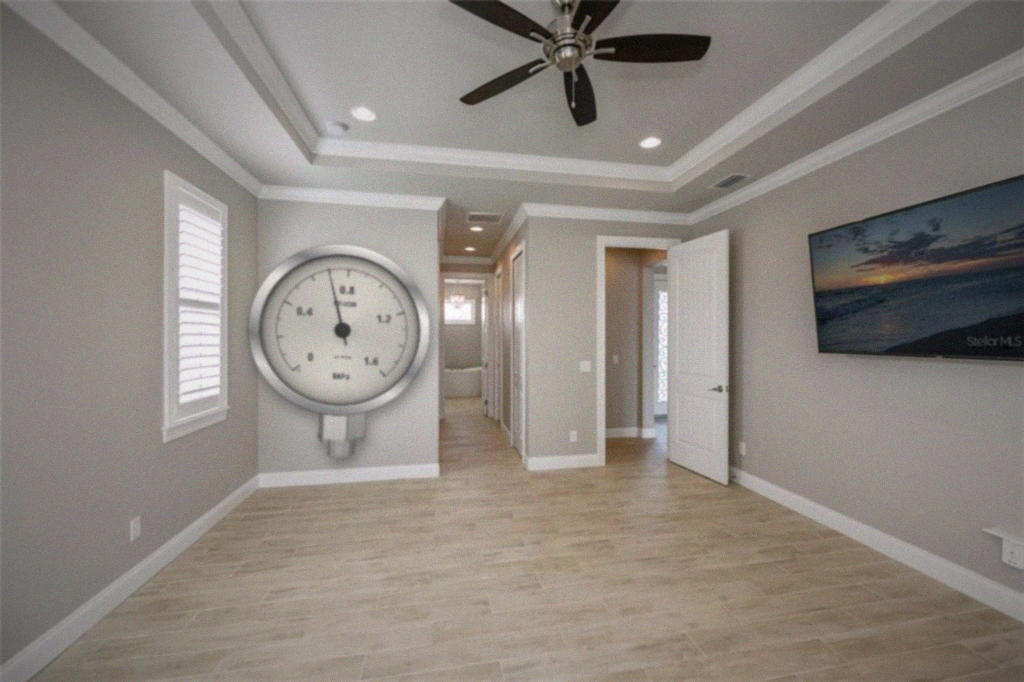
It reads 0.7 MPa
